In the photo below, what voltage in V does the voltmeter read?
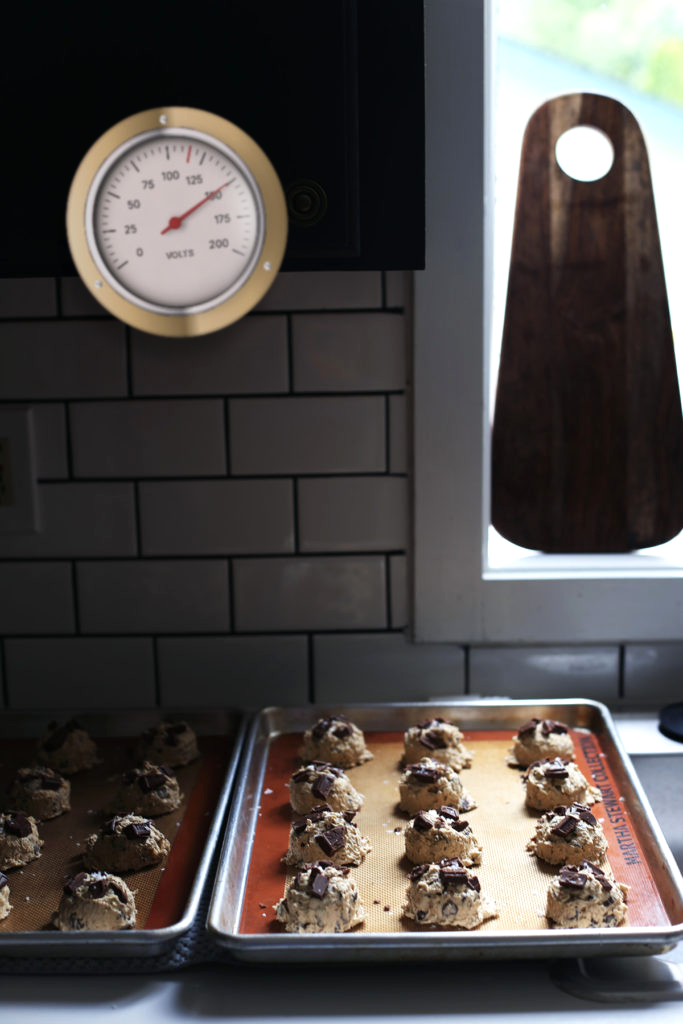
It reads 150 V
